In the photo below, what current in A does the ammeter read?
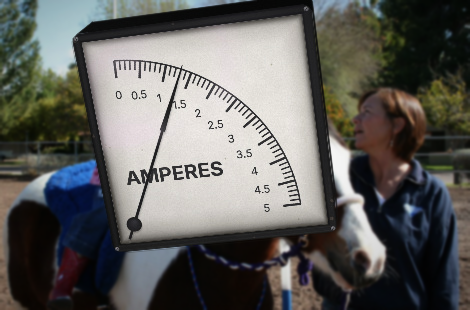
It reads 1.3 A
